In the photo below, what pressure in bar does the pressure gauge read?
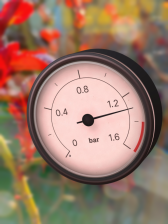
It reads 1.3 bar
